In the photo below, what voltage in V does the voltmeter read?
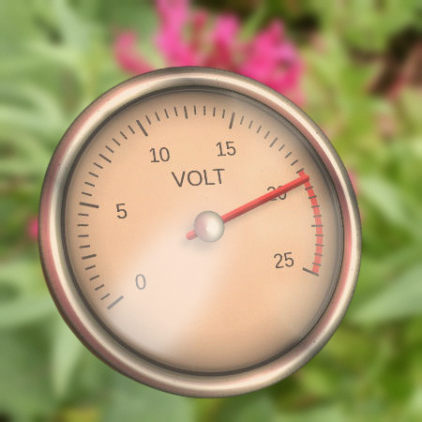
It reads 20 V
